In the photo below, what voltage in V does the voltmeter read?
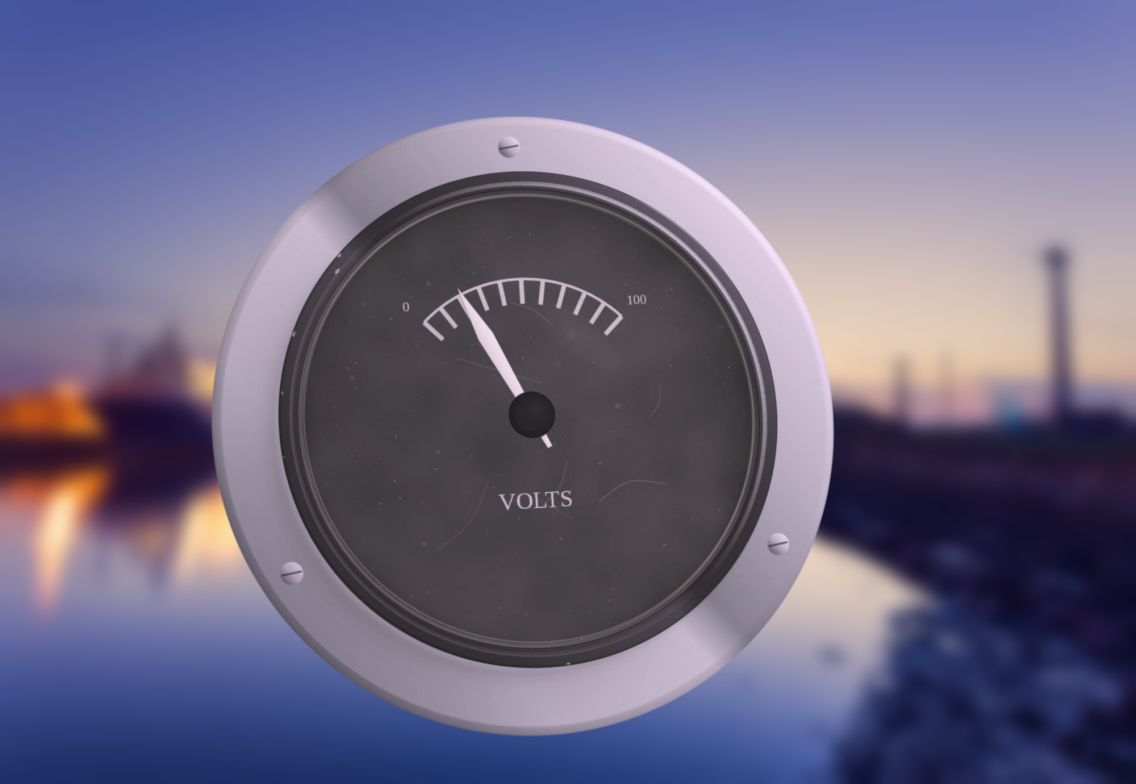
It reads 20 V
